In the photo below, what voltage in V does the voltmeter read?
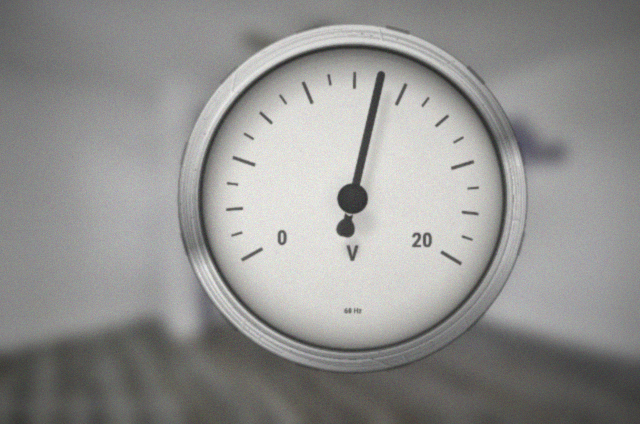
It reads 11 V
